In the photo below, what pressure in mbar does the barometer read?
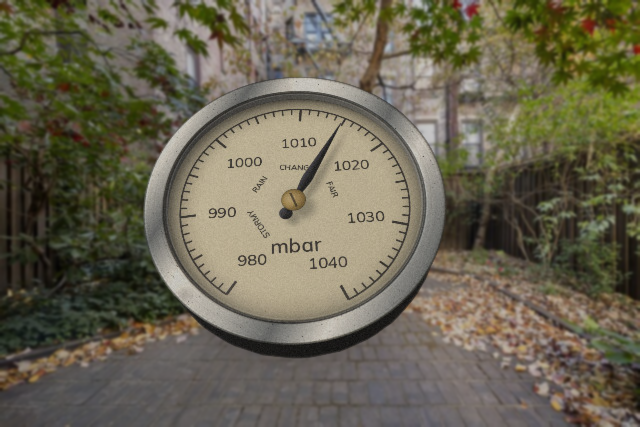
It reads 1015 mbar
